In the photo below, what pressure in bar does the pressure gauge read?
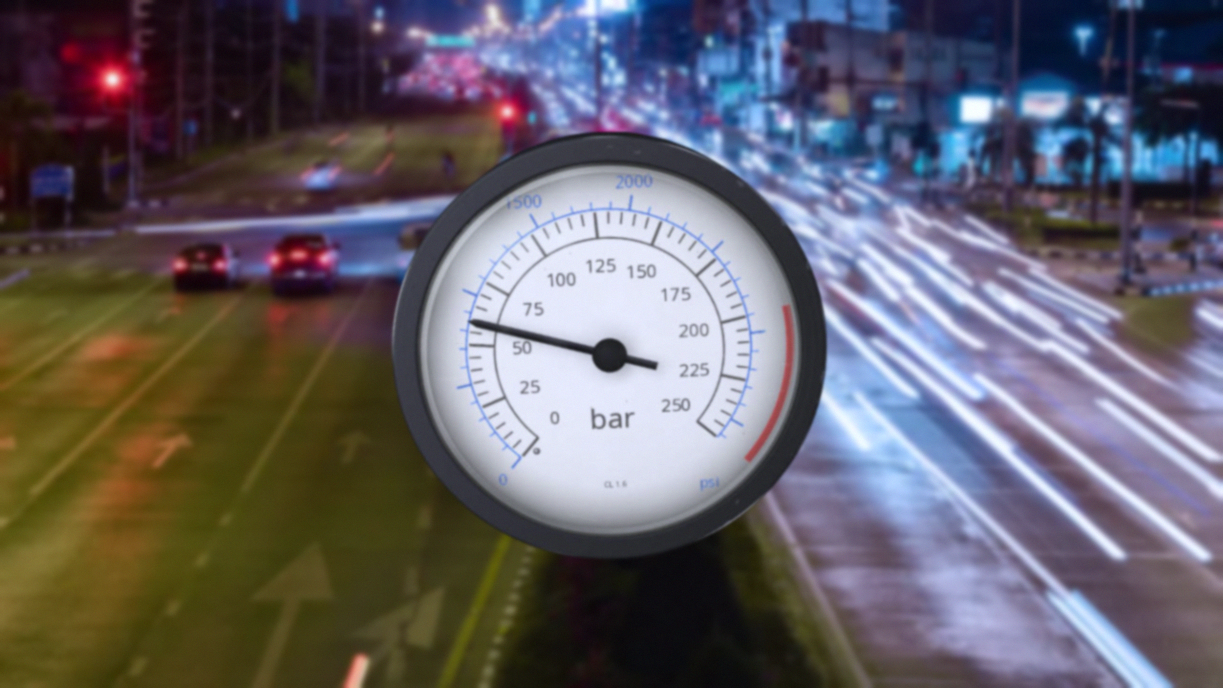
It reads 60 bar
